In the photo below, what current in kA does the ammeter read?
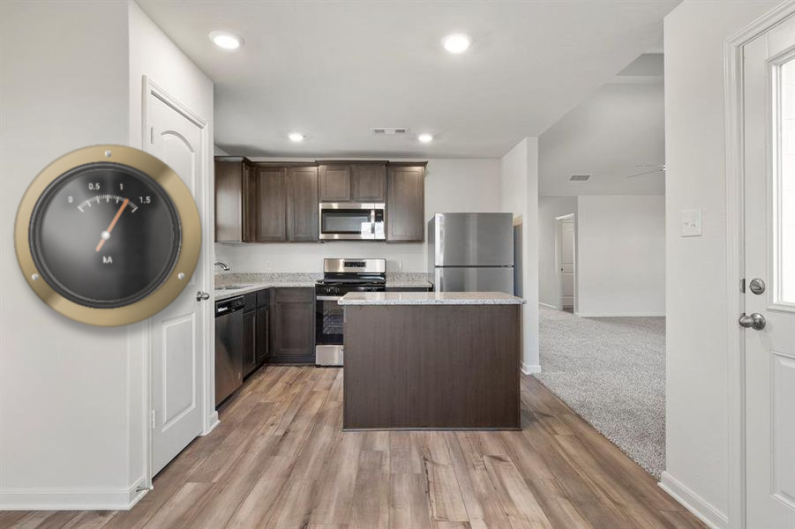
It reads 1.25 kA
